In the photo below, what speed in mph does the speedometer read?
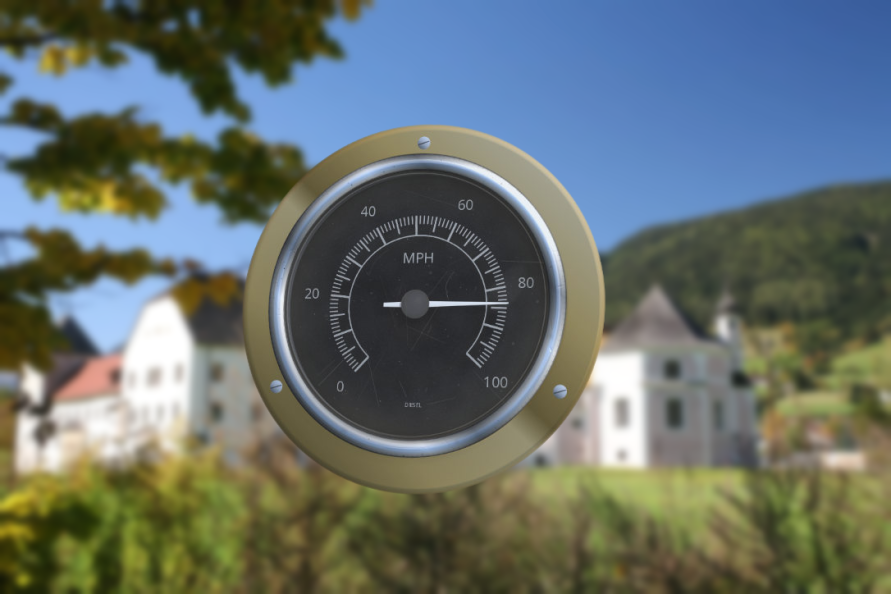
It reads 84 mph
